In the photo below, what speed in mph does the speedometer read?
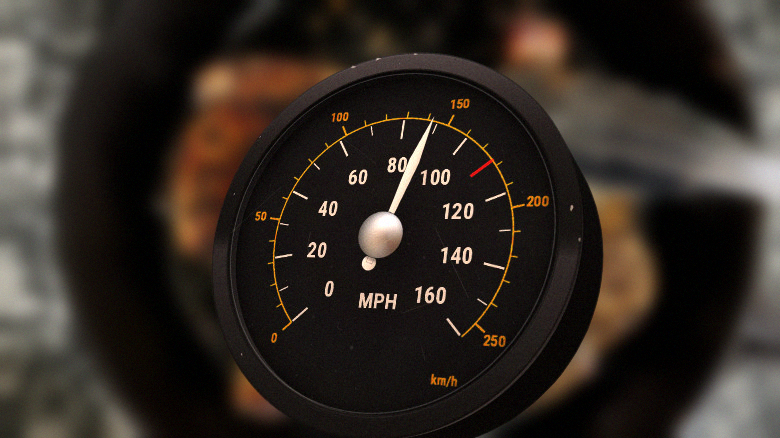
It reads 90 mph
